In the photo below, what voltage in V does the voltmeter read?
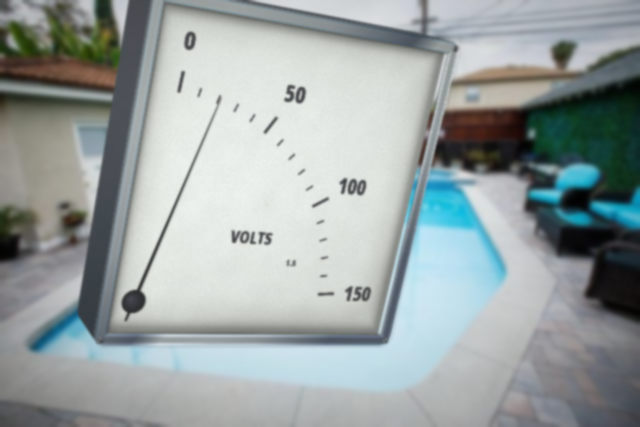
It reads 20 V
